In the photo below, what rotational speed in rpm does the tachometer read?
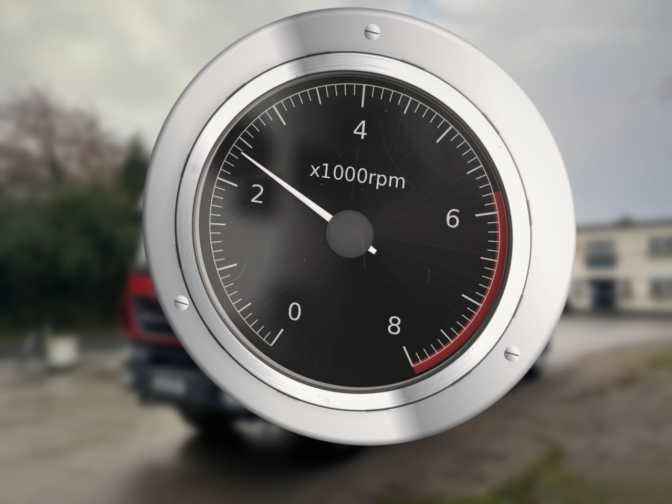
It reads 2400 rpm
